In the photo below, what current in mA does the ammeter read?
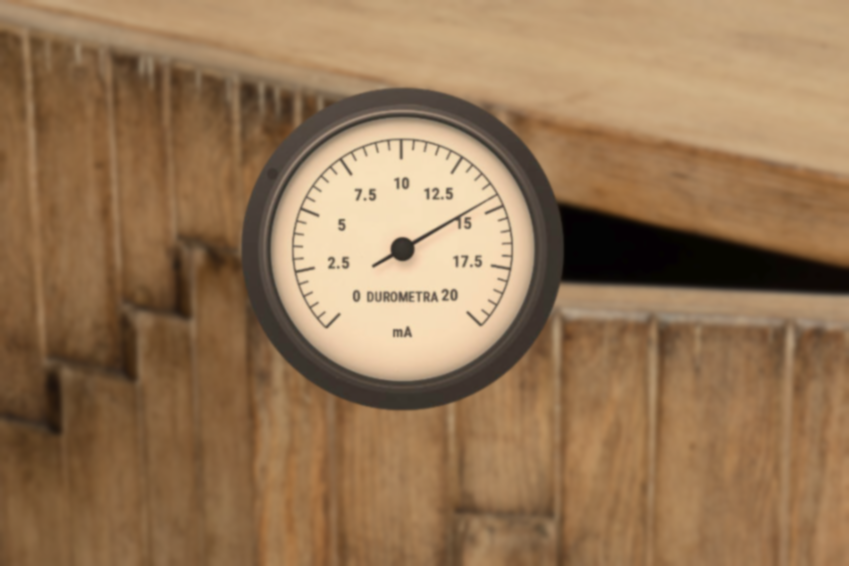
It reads 14.5 mA
